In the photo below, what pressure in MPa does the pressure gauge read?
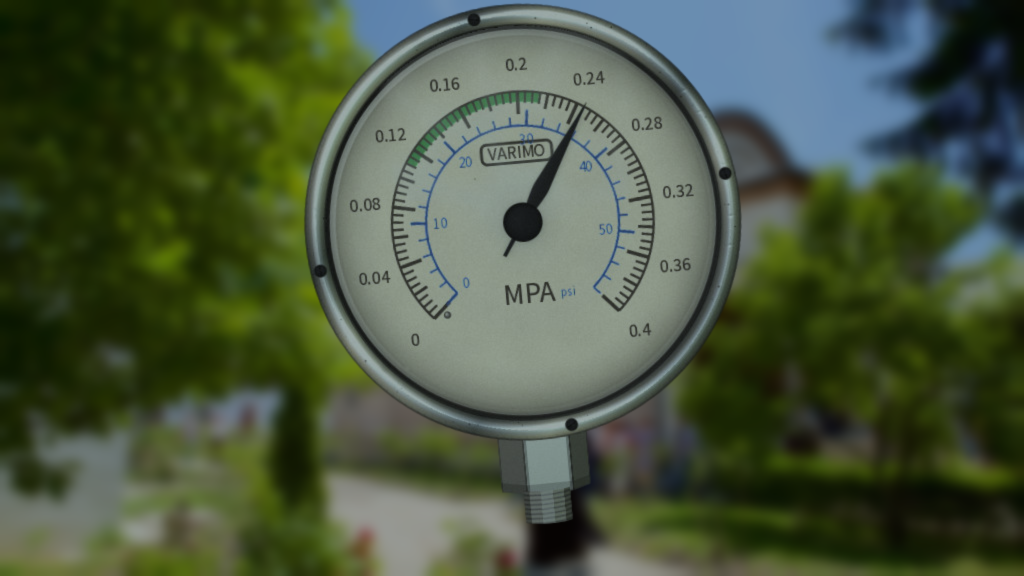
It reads 0.245 MPa
